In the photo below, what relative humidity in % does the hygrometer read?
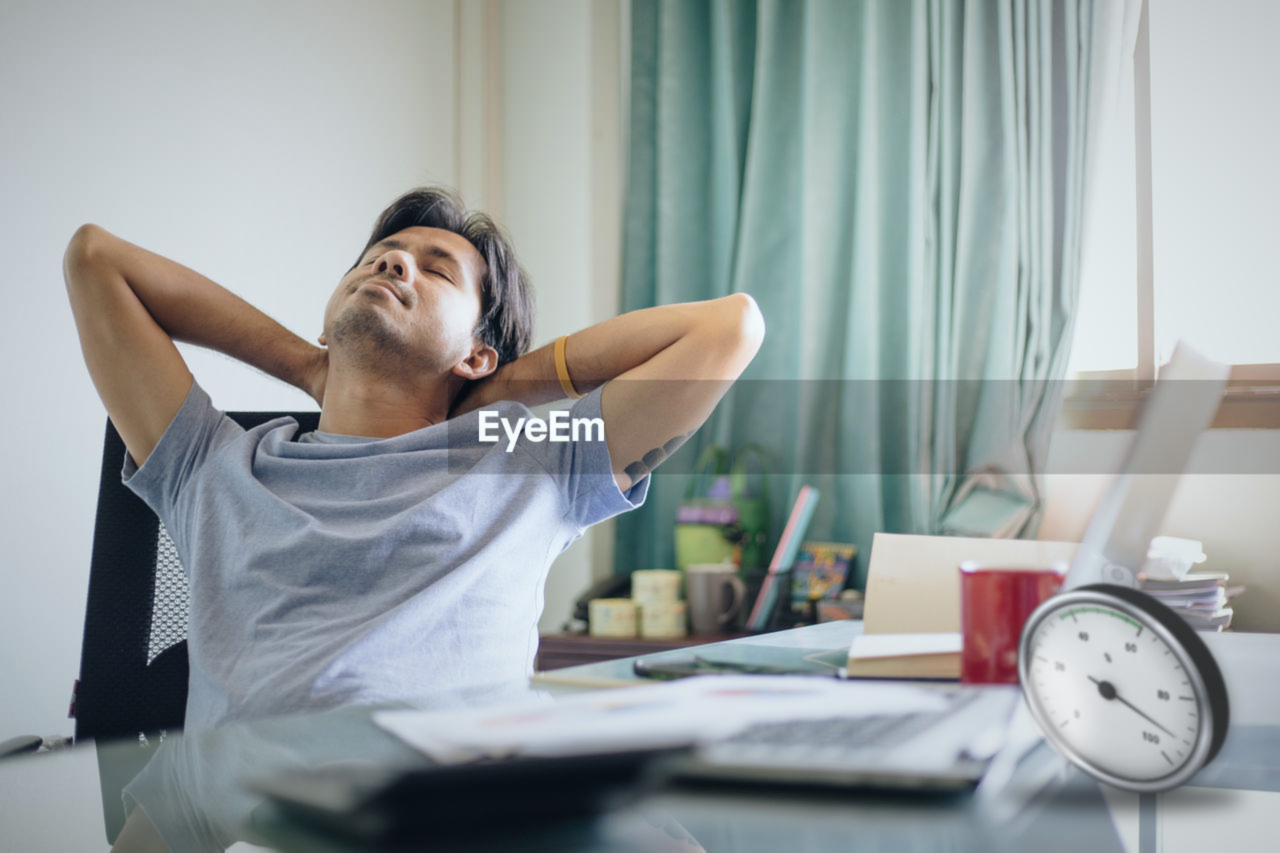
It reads 92 %
